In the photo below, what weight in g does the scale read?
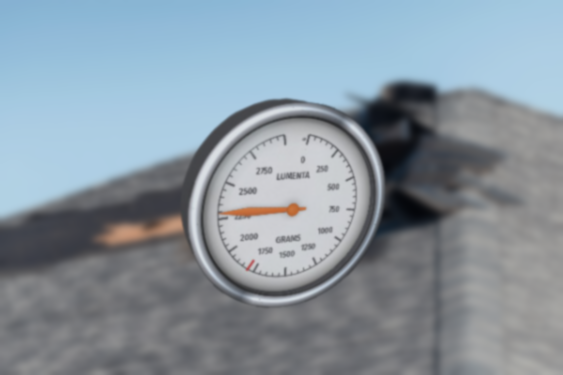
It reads 2300 g
